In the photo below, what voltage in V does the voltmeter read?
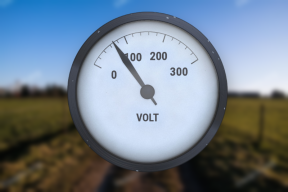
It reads 70 V
